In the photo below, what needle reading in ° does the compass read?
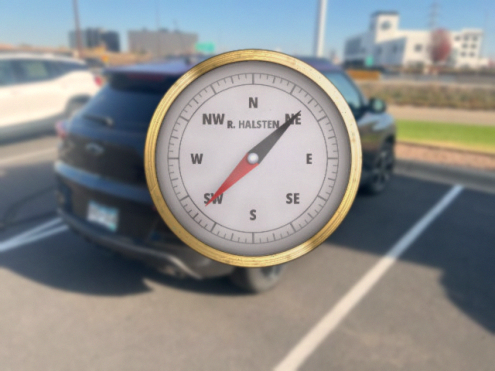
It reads 225 °
